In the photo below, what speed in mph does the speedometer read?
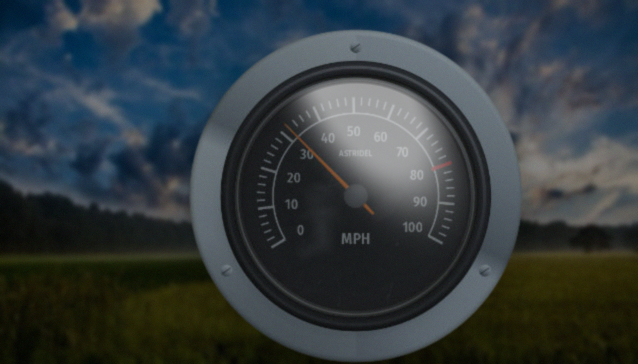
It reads 32 mph
